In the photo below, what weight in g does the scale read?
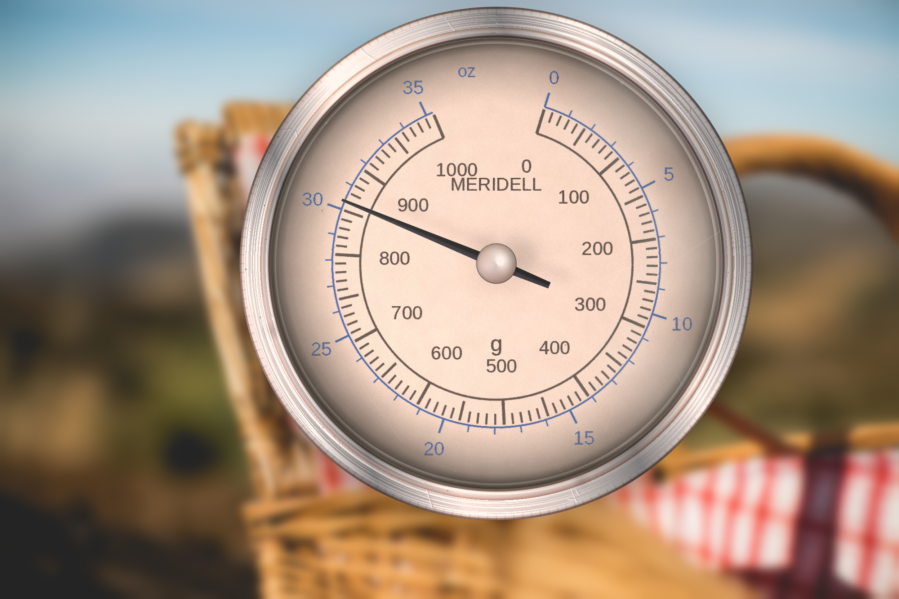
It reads 860 g
